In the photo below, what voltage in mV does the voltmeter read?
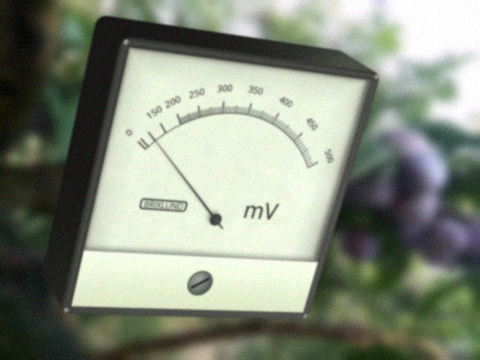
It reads 100 mV
